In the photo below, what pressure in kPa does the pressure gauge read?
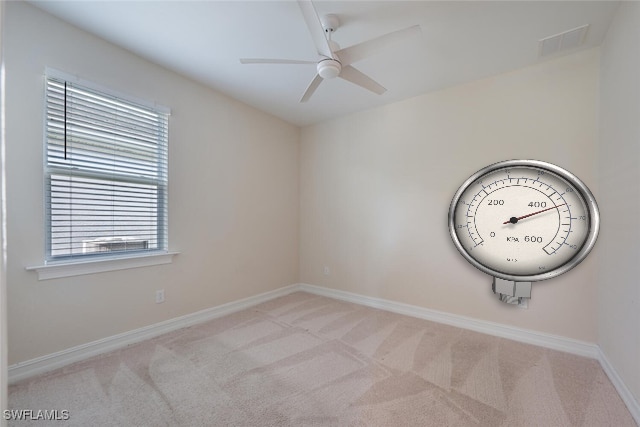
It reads 440 kPa
